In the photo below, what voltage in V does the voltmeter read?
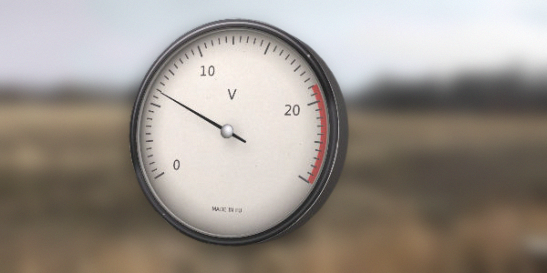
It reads 6 V
